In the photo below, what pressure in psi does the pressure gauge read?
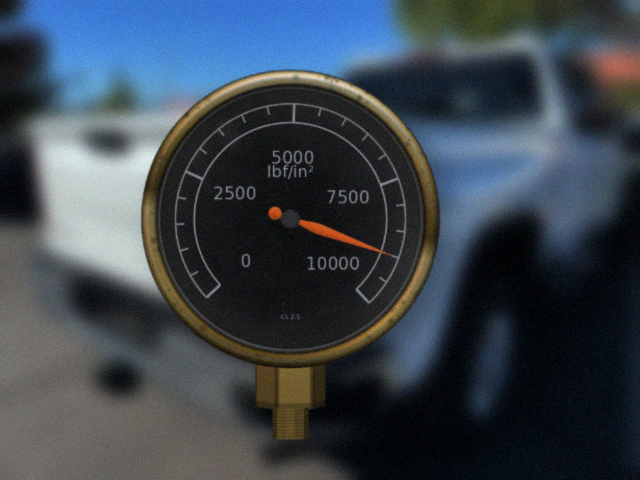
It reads 9000 psi
